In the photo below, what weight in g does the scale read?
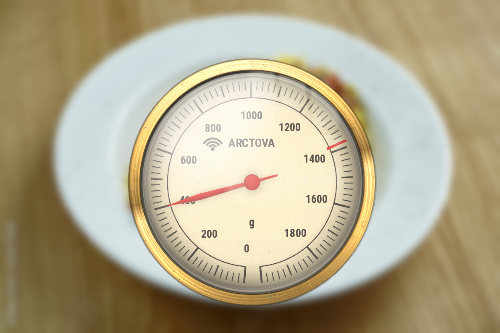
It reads 400 g
